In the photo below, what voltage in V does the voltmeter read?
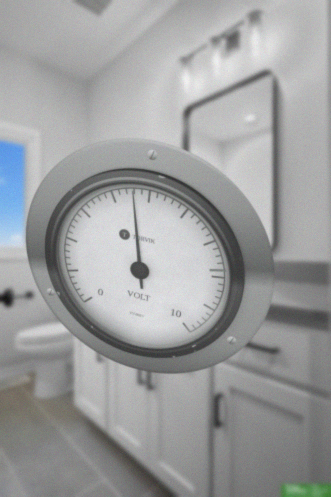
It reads 4.6 V
